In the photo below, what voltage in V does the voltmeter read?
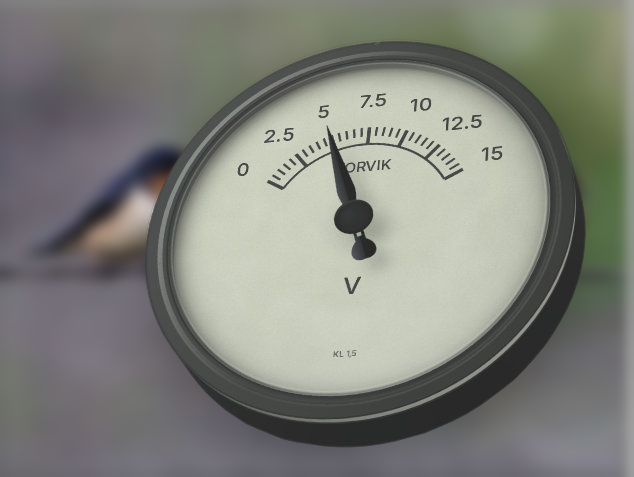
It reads 5 V
